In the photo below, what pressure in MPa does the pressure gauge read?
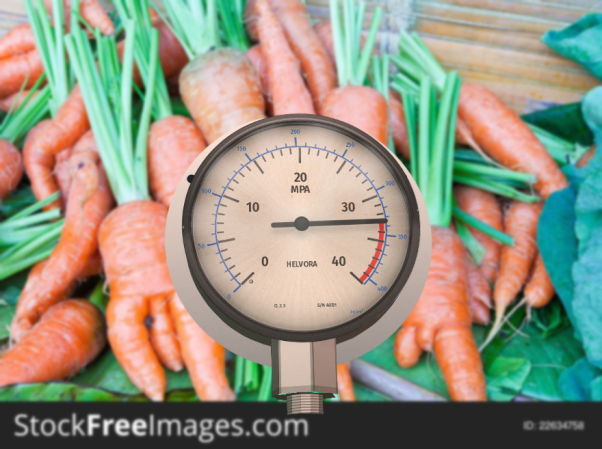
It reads 33 MPa
